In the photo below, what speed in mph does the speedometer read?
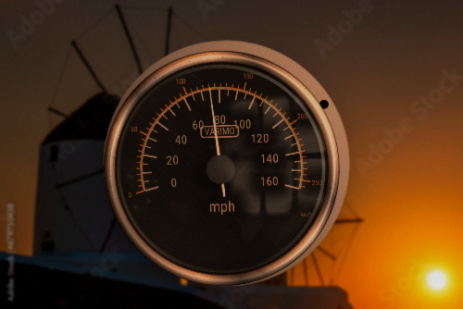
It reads 75 mph
